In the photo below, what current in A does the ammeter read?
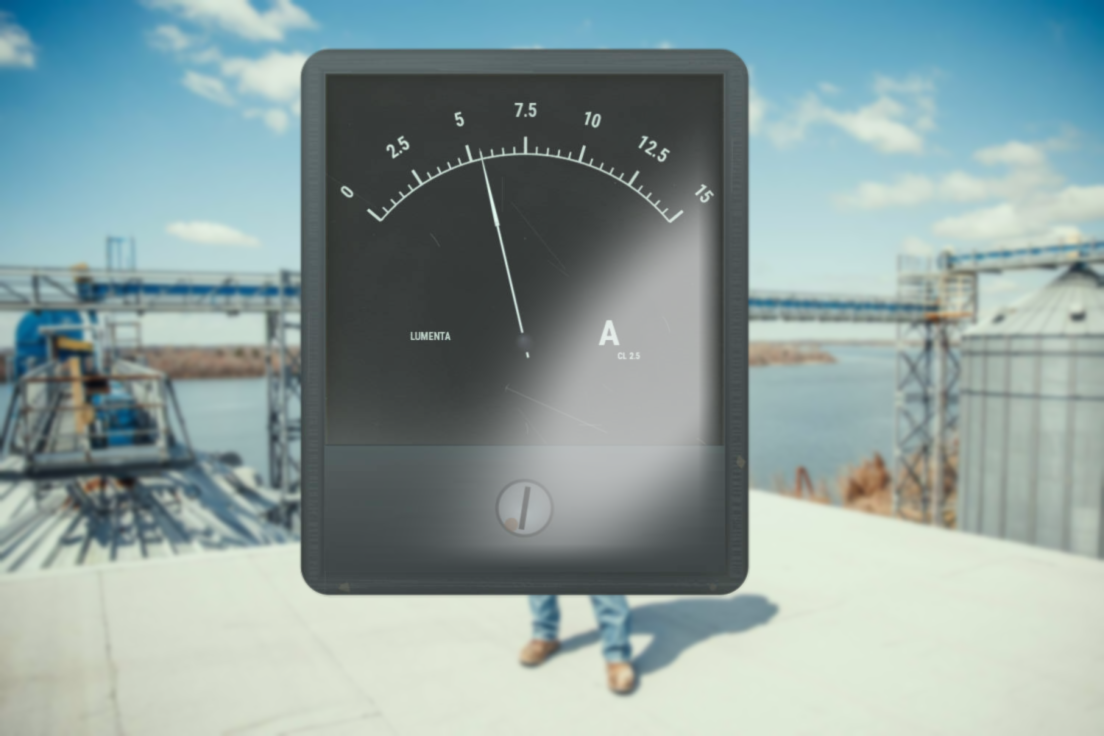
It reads 5.5 A
